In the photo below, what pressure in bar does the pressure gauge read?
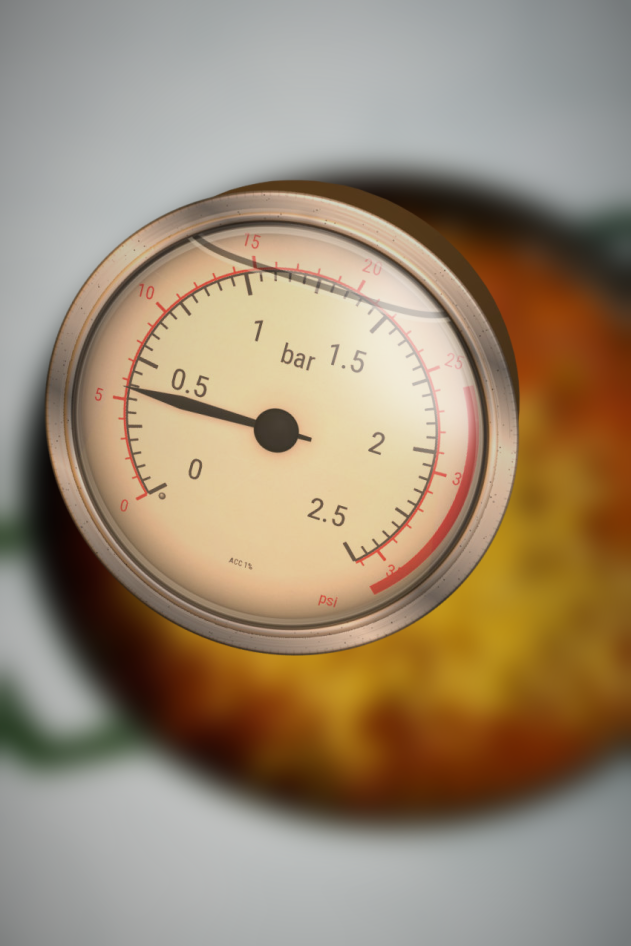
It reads 0.4 bar
